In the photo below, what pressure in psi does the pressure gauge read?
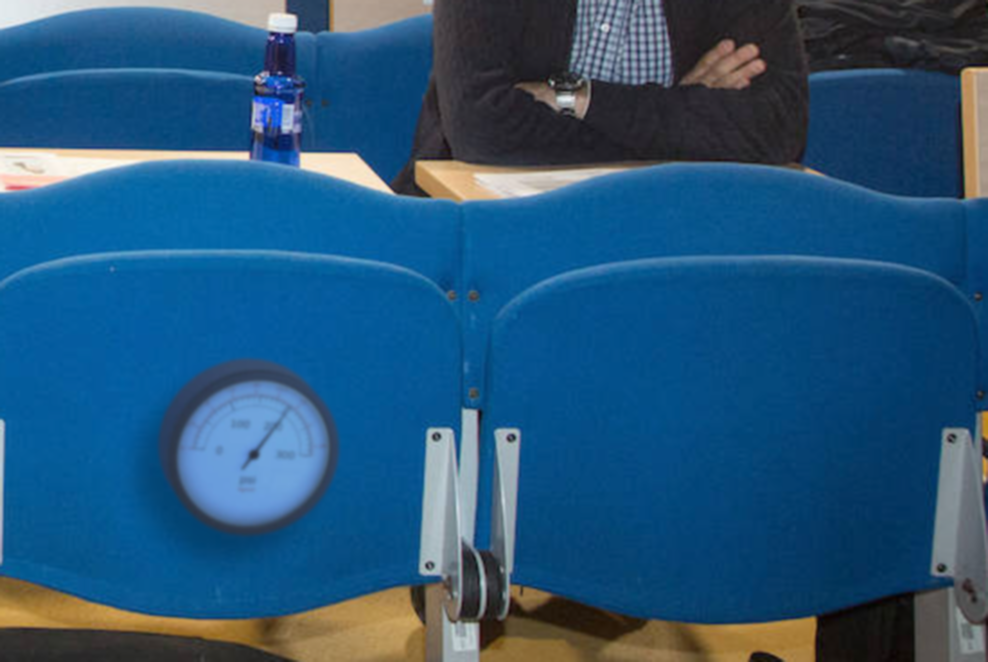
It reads 200 psi
